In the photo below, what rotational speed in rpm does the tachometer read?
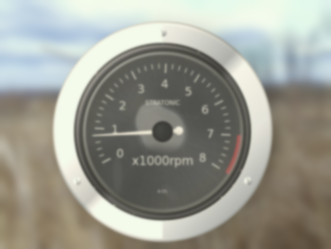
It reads 800 rpm
